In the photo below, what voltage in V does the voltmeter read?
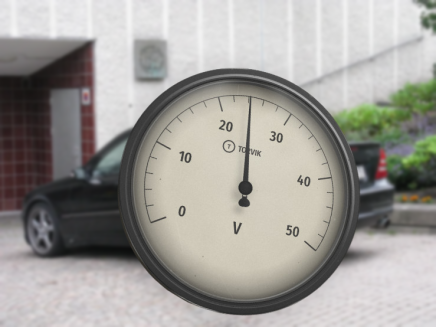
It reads 24 V
